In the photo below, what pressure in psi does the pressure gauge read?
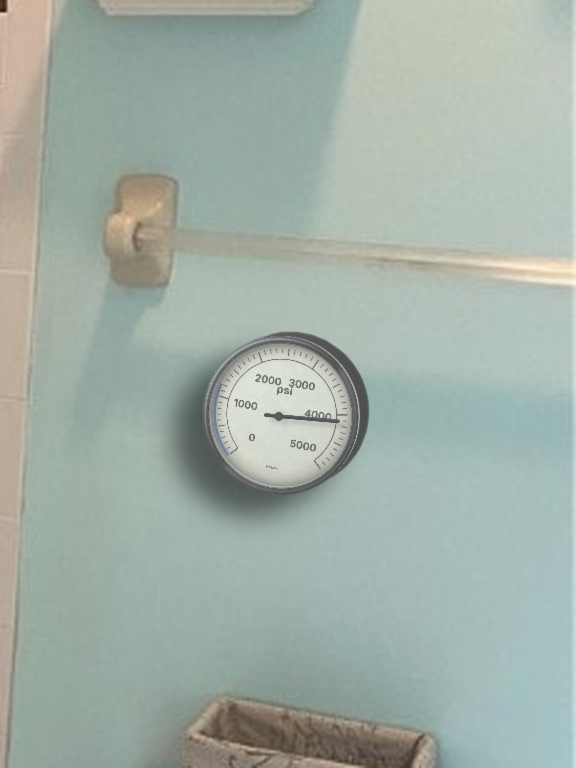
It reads 4100 psi
